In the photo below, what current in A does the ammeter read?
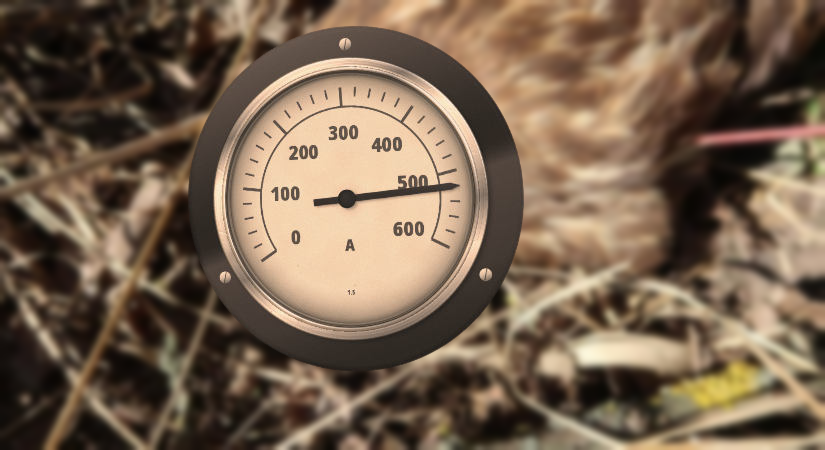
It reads 520 A
